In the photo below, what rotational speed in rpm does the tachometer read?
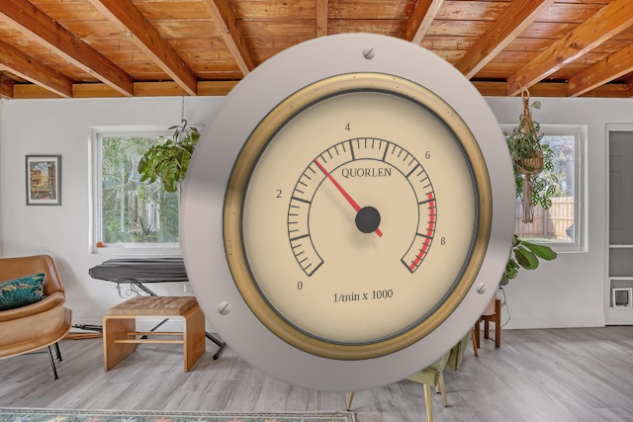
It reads 3000 rpm
